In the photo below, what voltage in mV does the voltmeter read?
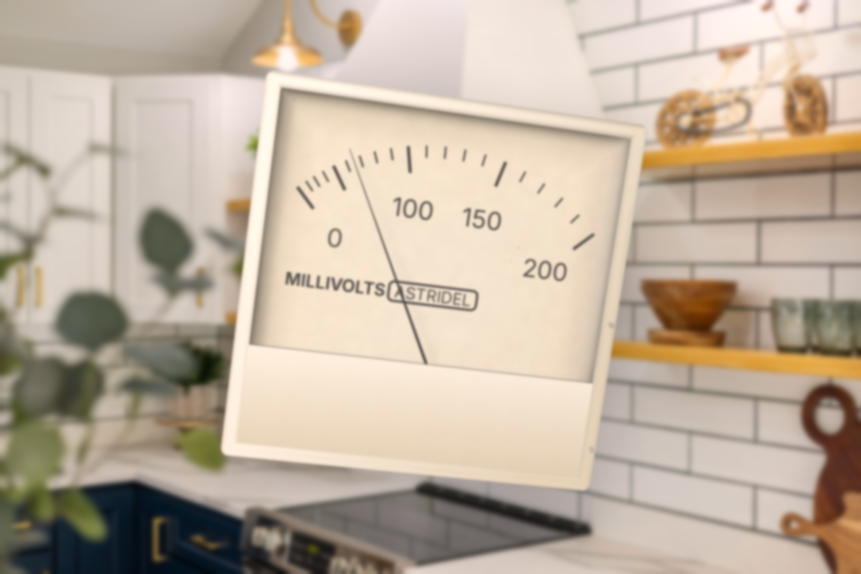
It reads 65 mV
